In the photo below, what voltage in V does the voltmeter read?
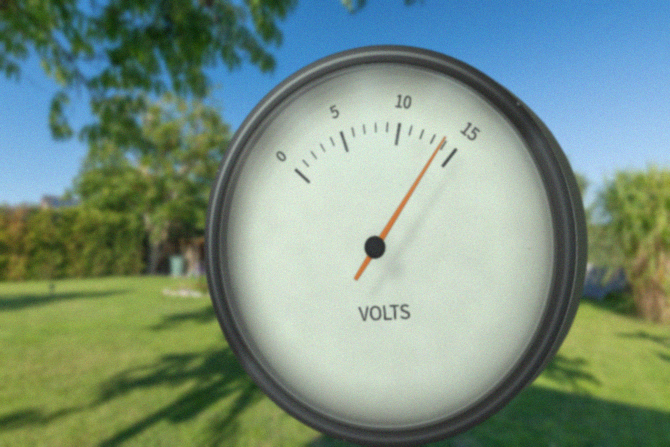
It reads 14 V
